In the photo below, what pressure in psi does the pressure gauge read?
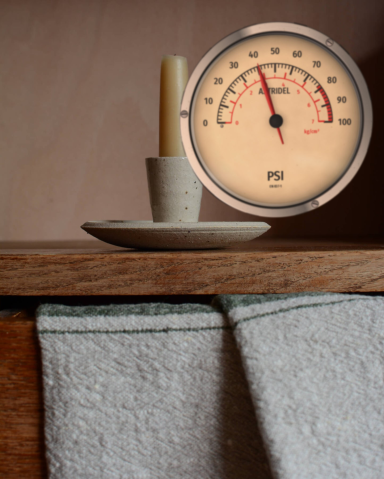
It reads 40 psi
